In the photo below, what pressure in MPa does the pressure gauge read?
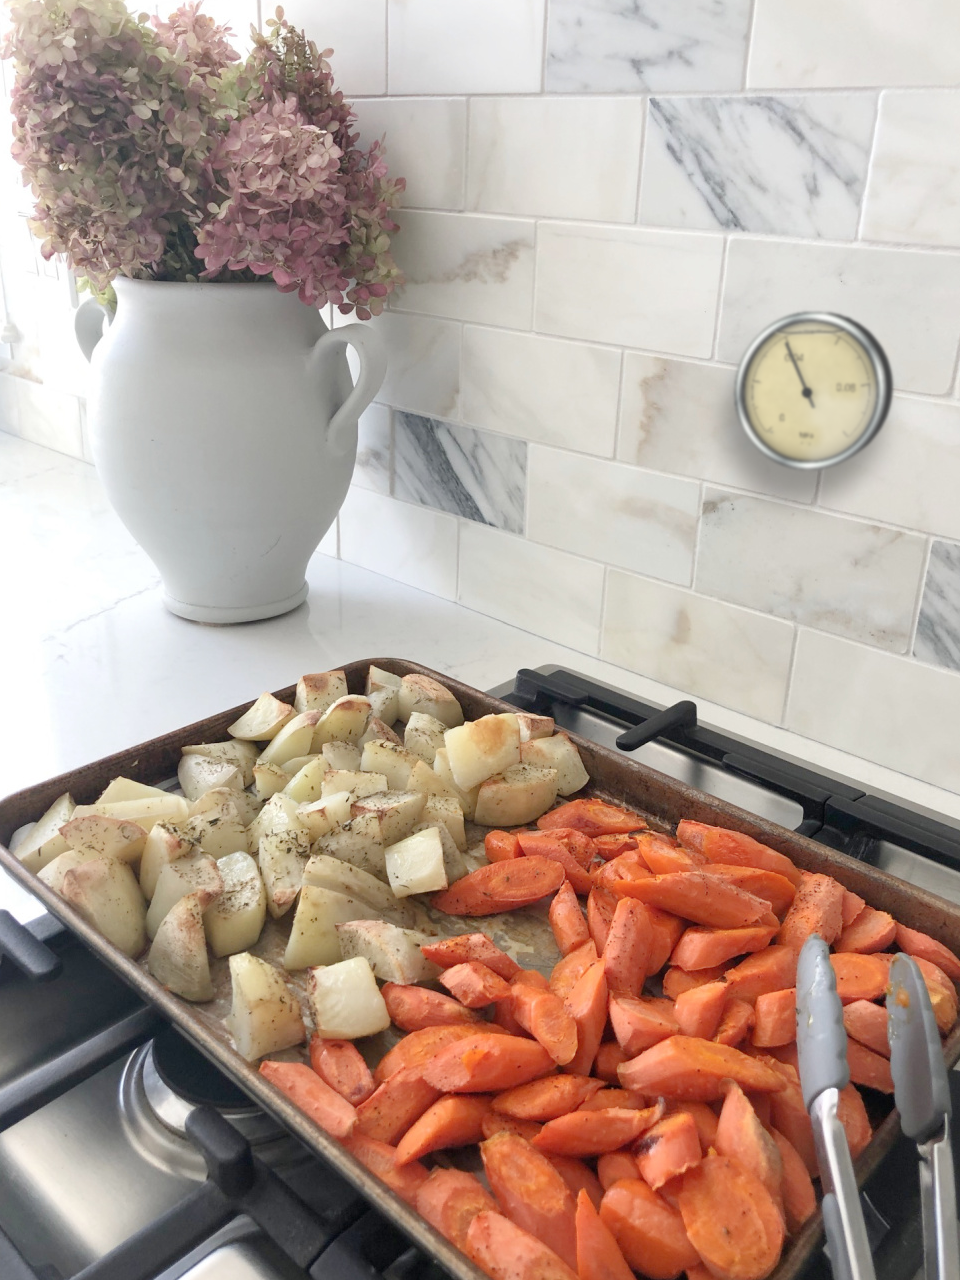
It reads 0.04 MPa
